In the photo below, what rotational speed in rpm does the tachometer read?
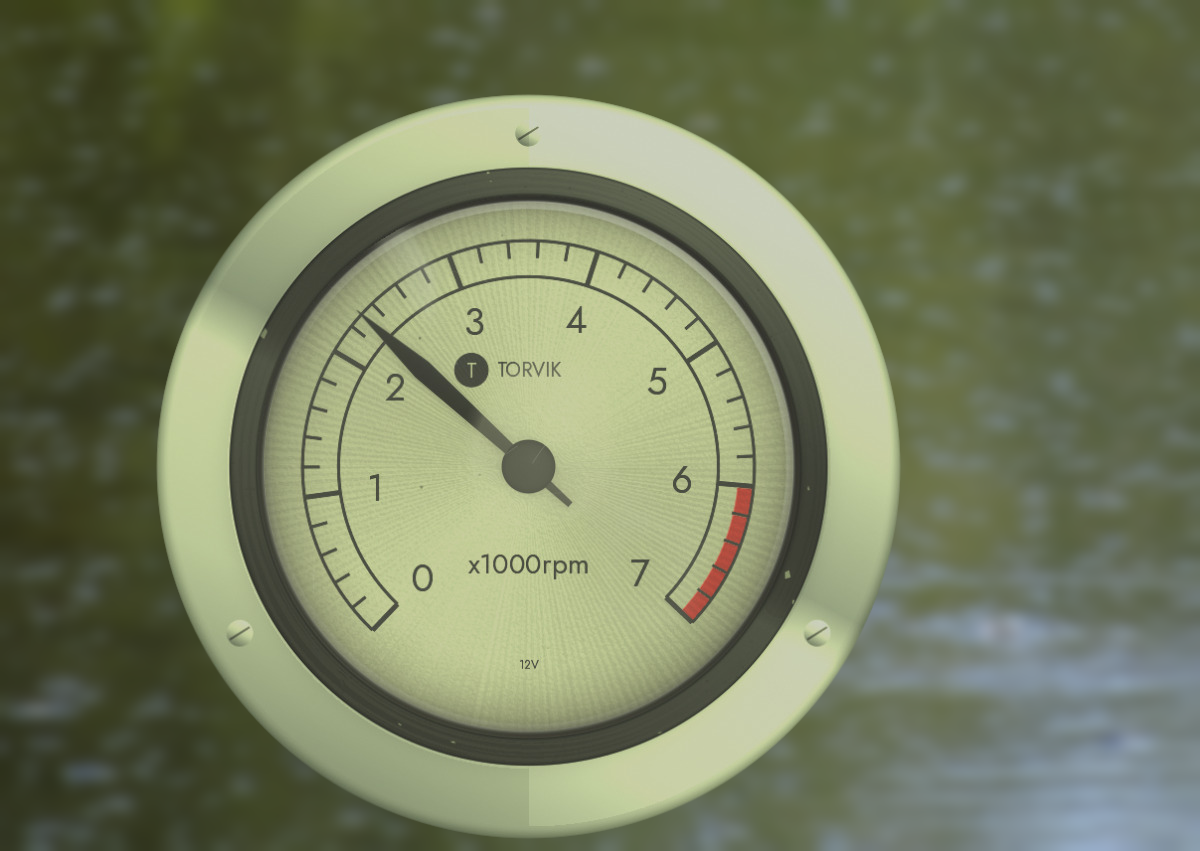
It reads 2300 rpm
